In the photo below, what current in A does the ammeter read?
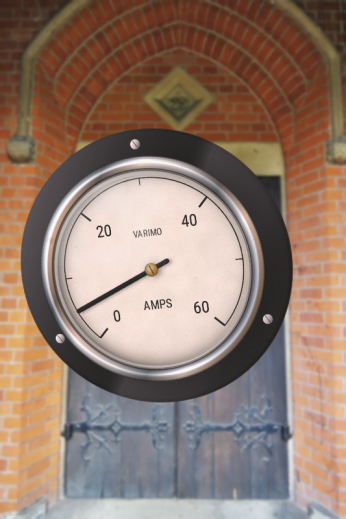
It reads 5 A
